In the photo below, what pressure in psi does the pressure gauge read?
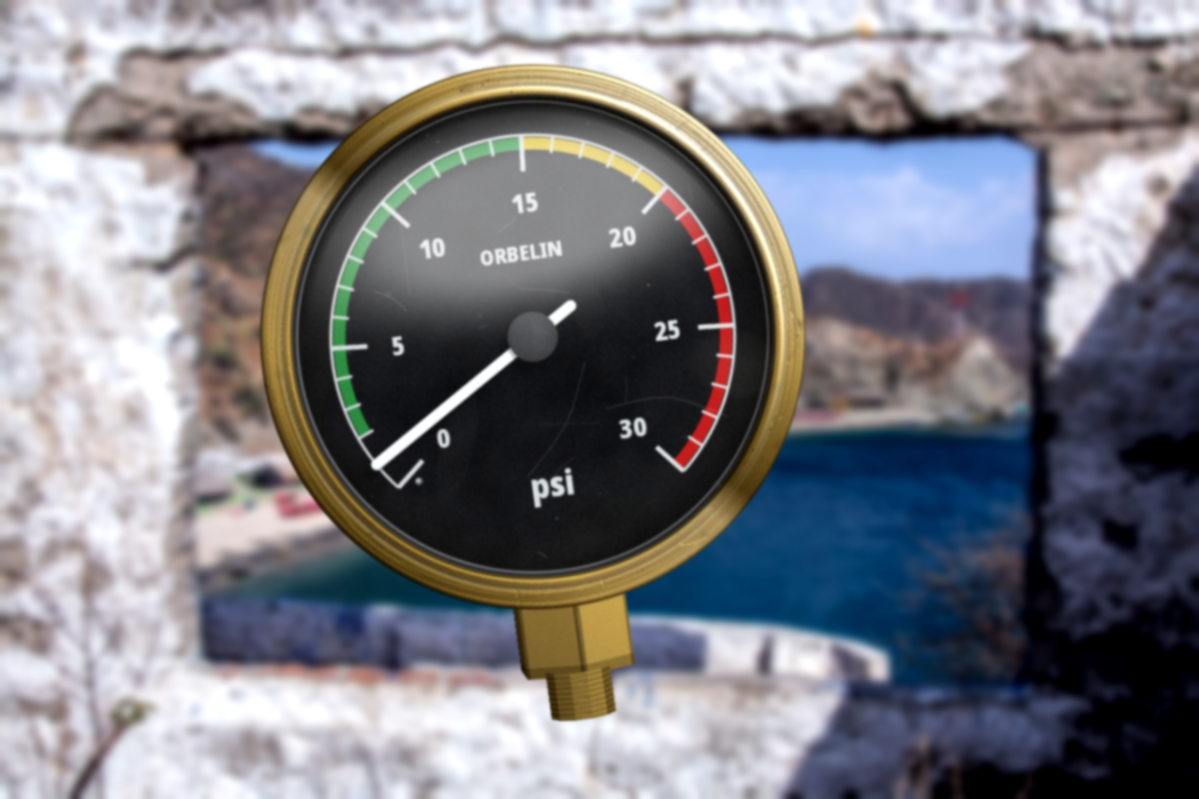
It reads 1 psi
